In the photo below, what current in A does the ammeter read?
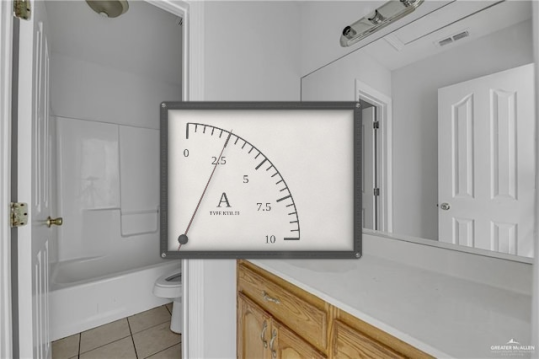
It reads 2.5 A
